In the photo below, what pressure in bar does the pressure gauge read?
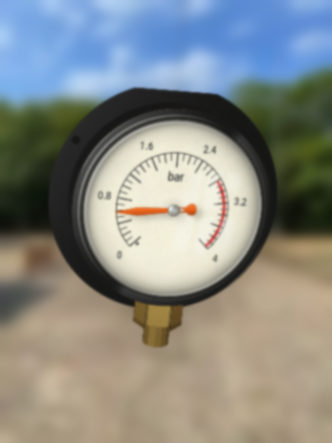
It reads 0.6 bar
